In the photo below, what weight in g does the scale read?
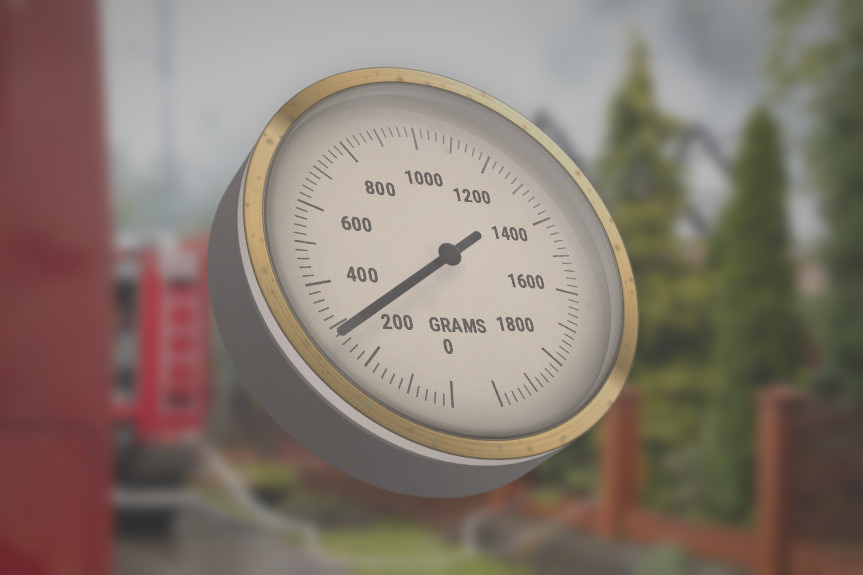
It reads 280 g
